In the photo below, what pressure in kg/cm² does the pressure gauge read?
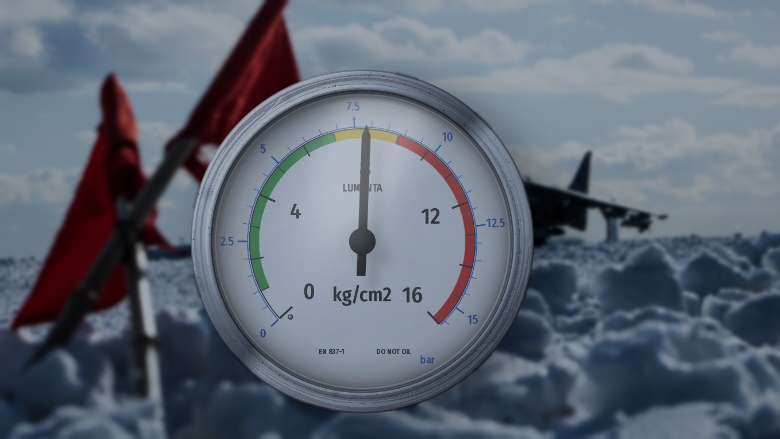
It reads 8 kg/cm²
